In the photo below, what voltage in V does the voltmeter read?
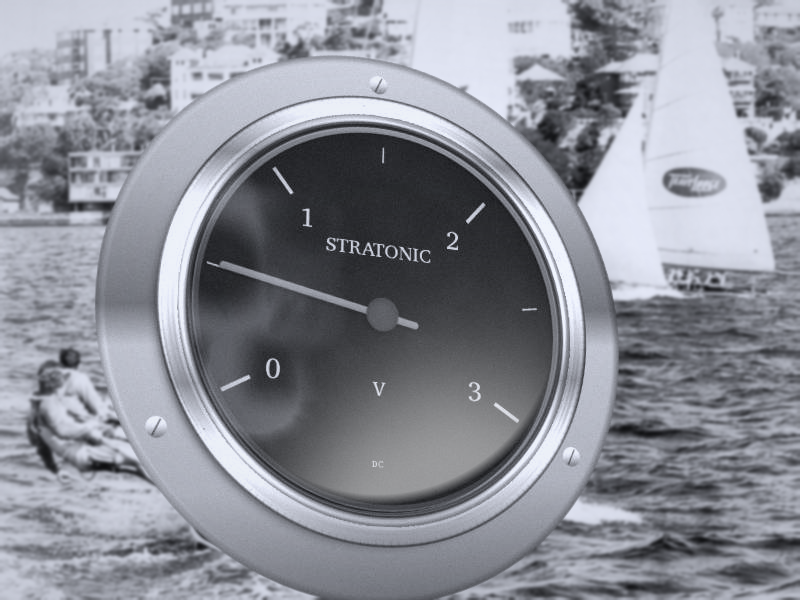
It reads 0.5 V
